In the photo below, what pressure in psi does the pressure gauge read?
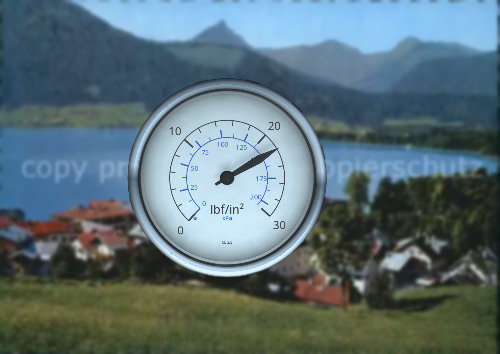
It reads 22 psi
